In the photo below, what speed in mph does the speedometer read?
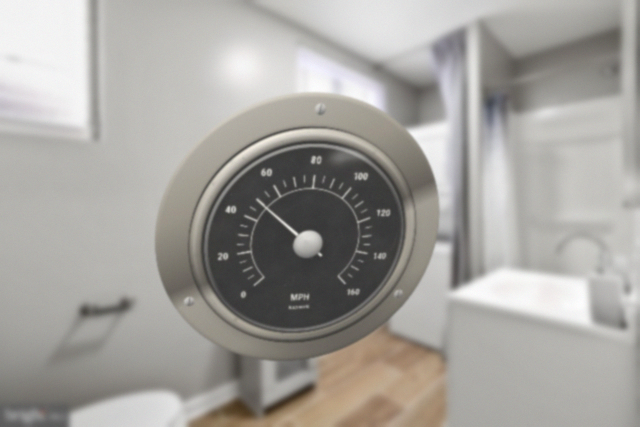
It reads 50 mph
